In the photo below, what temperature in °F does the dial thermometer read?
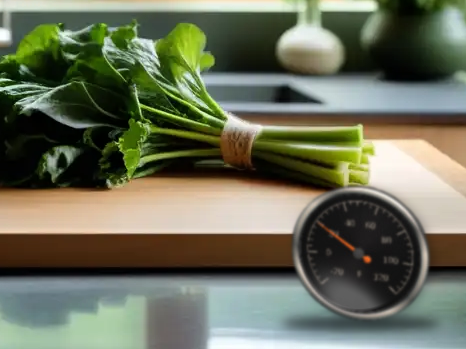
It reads 20 °F
